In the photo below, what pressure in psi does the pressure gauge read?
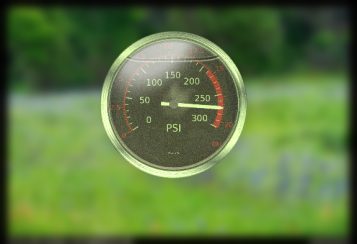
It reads 270 psi
